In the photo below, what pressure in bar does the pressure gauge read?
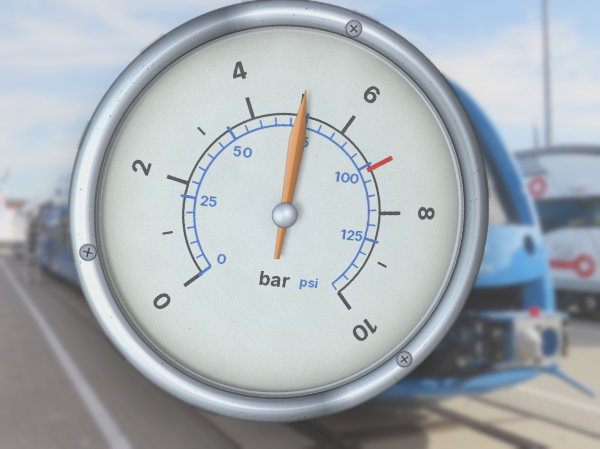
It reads 5 bar
